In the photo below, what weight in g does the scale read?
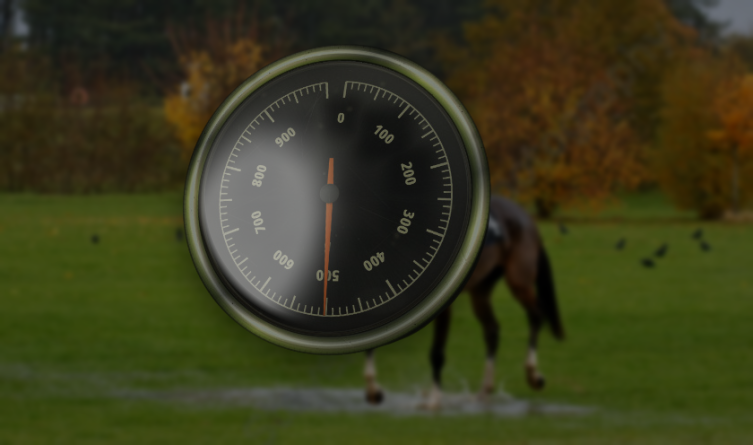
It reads 500 g
